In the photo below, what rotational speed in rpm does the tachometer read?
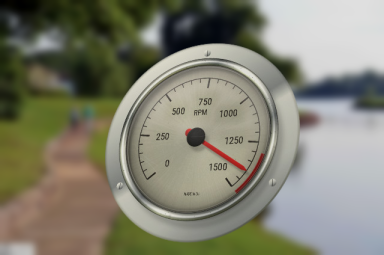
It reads 1400 rpm
